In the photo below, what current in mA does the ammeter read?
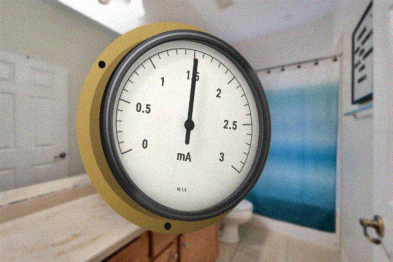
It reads 1.5 mA
